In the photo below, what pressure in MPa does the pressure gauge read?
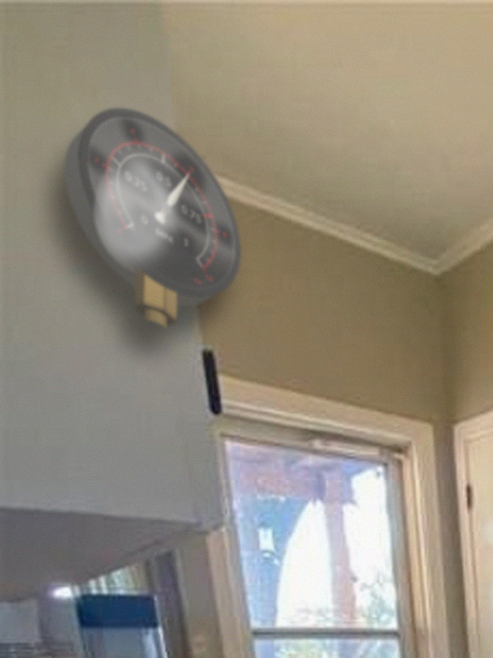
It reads 0.6 MPa
